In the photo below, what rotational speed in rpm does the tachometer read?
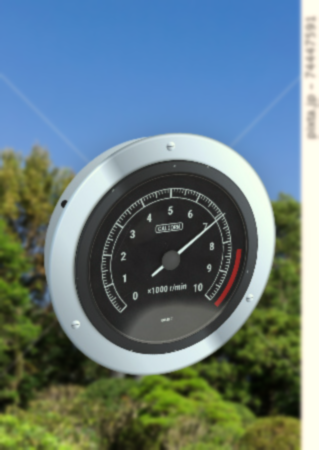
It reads 7000 rpm
